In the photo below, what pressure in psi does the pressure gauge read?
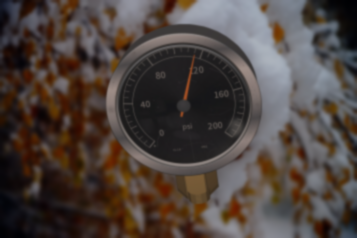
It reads 115 psi
